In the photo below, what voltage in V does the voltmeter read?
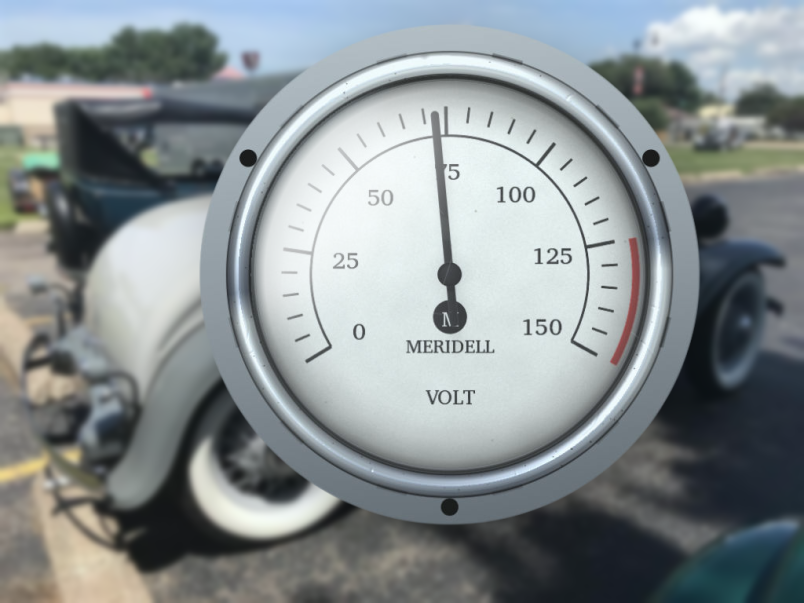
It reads 72.5 V
